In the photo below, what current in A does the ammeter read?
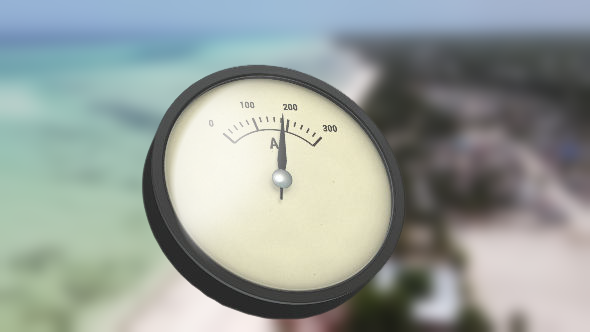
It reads 180 A
